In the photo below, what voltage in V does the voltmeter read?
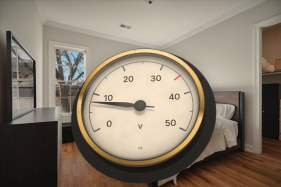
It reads 7.5 V
